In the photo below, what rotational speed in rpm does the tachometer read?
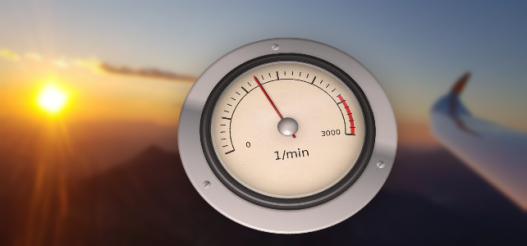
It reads 1200 rpm
